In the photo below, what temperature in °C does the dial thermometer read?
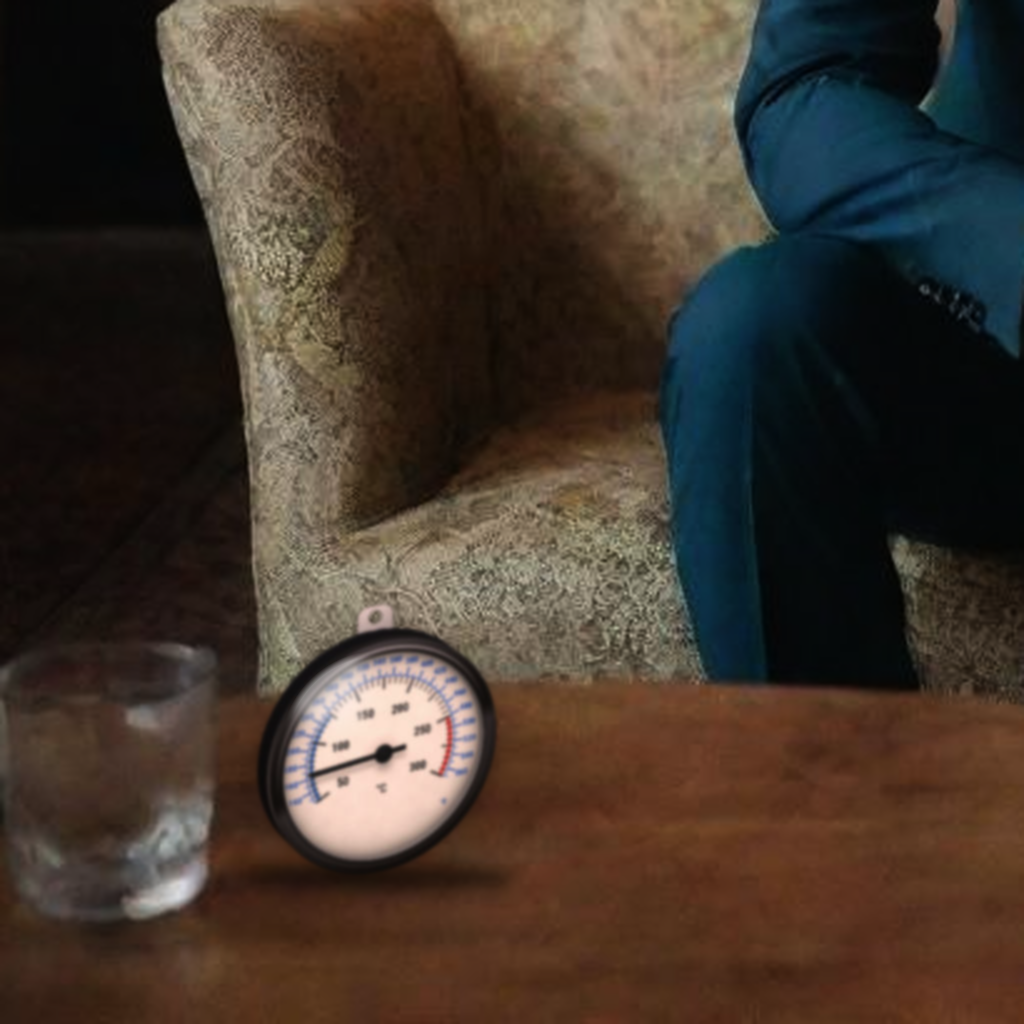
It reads 75 °C
